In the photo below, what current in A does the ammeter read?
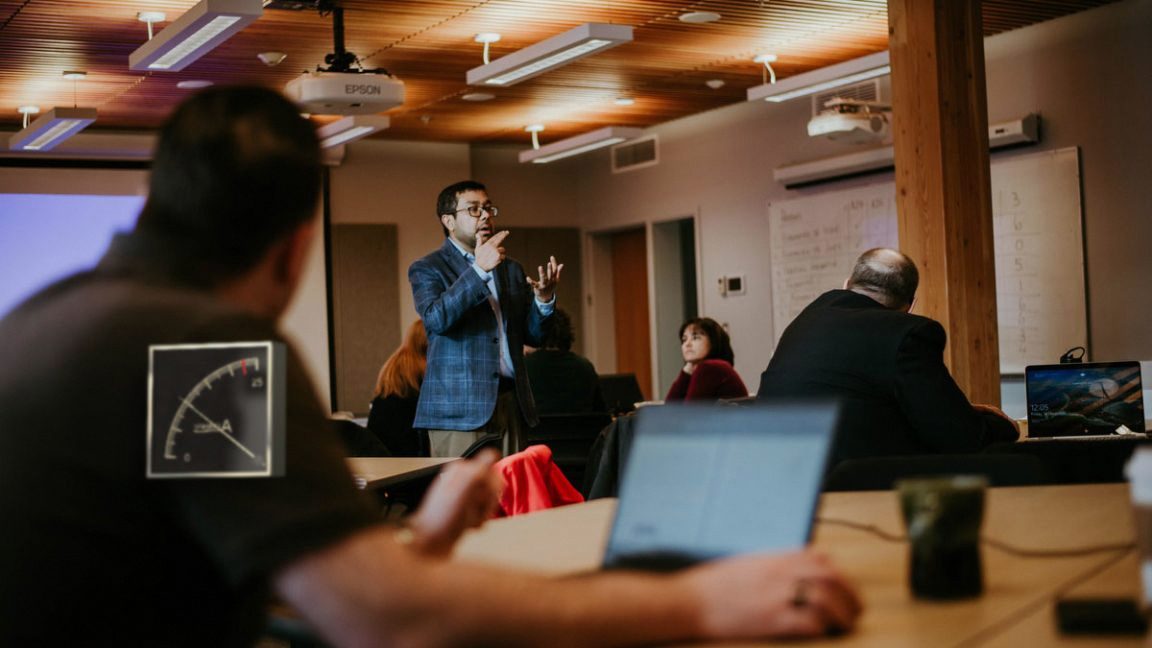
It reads 10 A
